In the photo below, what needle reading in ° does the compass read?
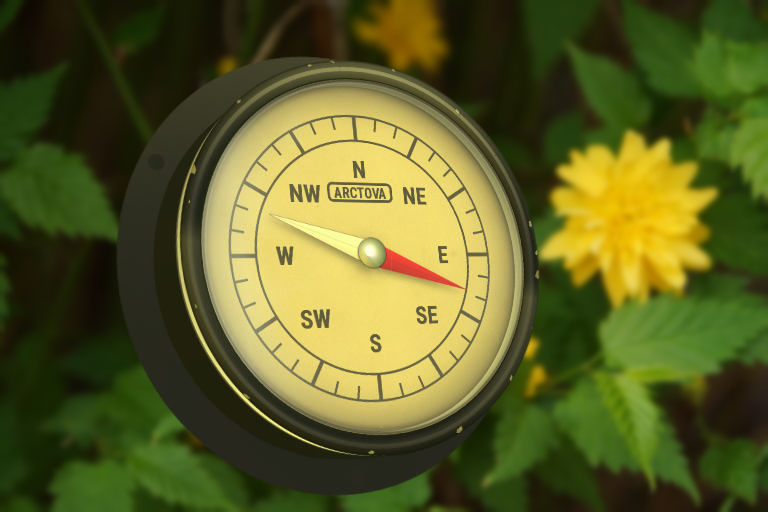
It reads 110 °
